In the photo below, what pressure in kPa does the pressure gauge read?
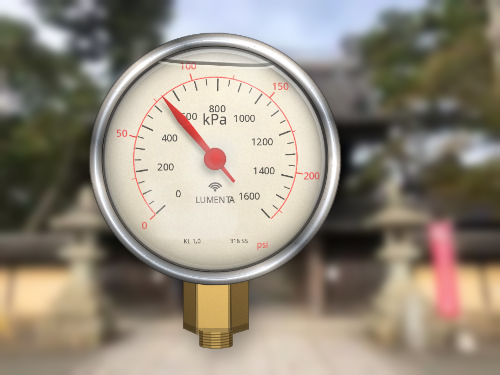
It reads 550 kPa
